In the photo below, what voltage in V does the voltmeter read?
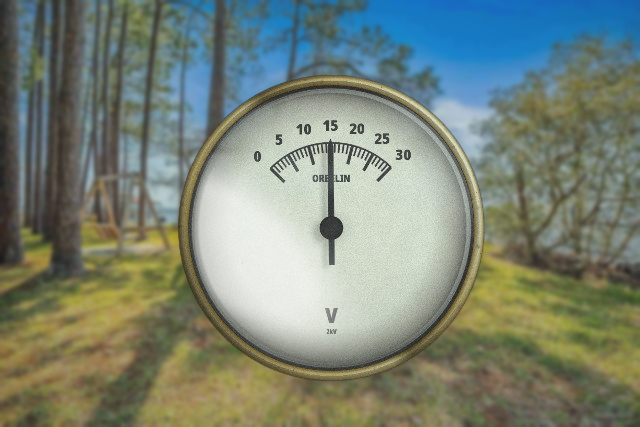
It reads 15 V
